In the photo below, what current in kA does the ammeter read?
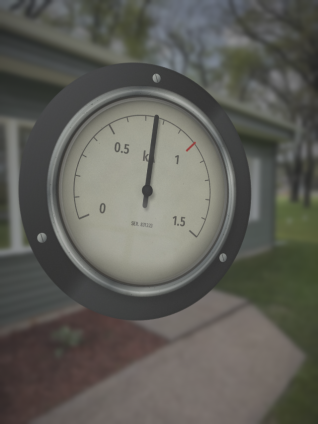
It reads 0.75 kA
